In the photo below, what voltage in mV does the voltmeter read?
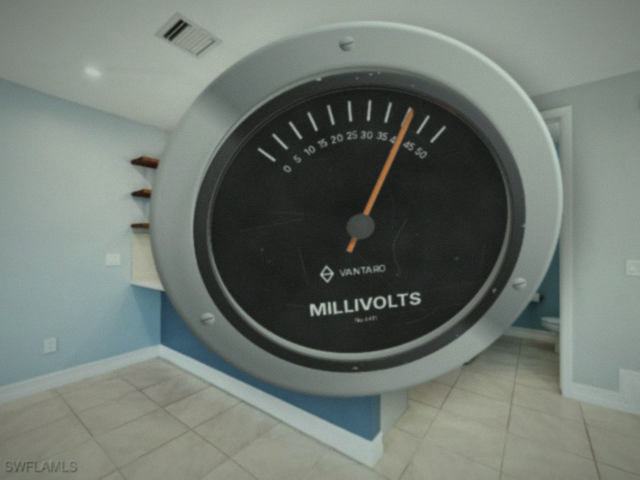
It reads 40 mV
